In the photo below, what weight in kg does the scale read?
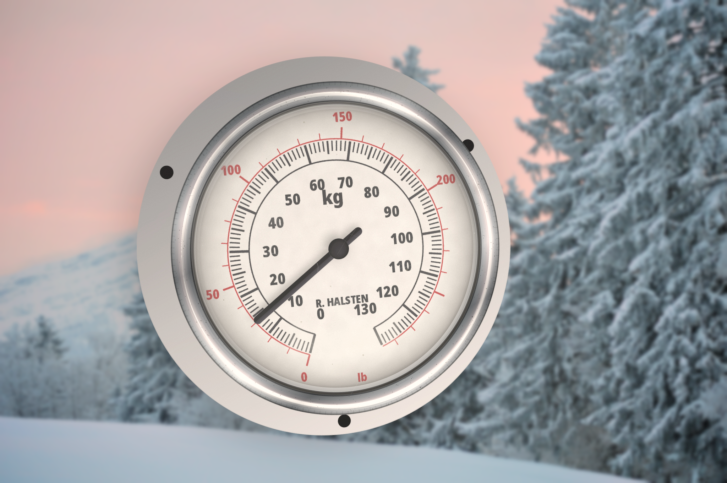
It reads 14 kg
